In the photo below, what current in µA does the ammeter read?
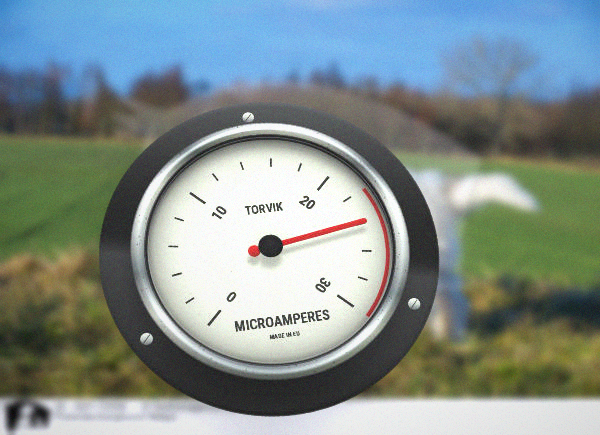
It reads 24 µA
